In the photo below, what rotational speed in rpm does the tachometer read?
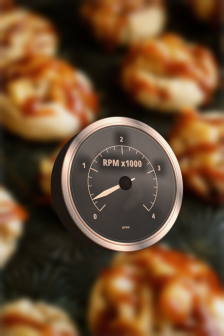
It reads 300 rpm
